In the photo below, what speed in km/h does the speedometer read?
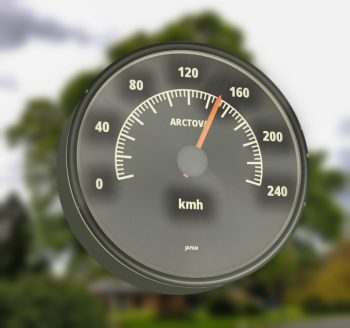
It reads 148 km/h
